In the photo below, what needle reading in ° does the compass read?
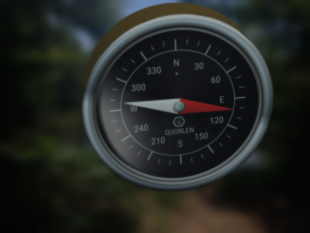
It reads 100 °
